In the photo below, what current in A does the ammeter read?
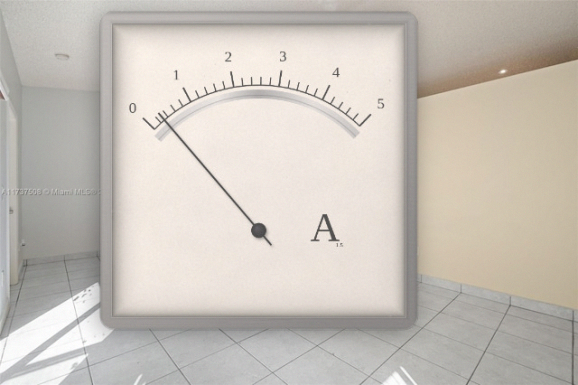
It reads 0.3 A
